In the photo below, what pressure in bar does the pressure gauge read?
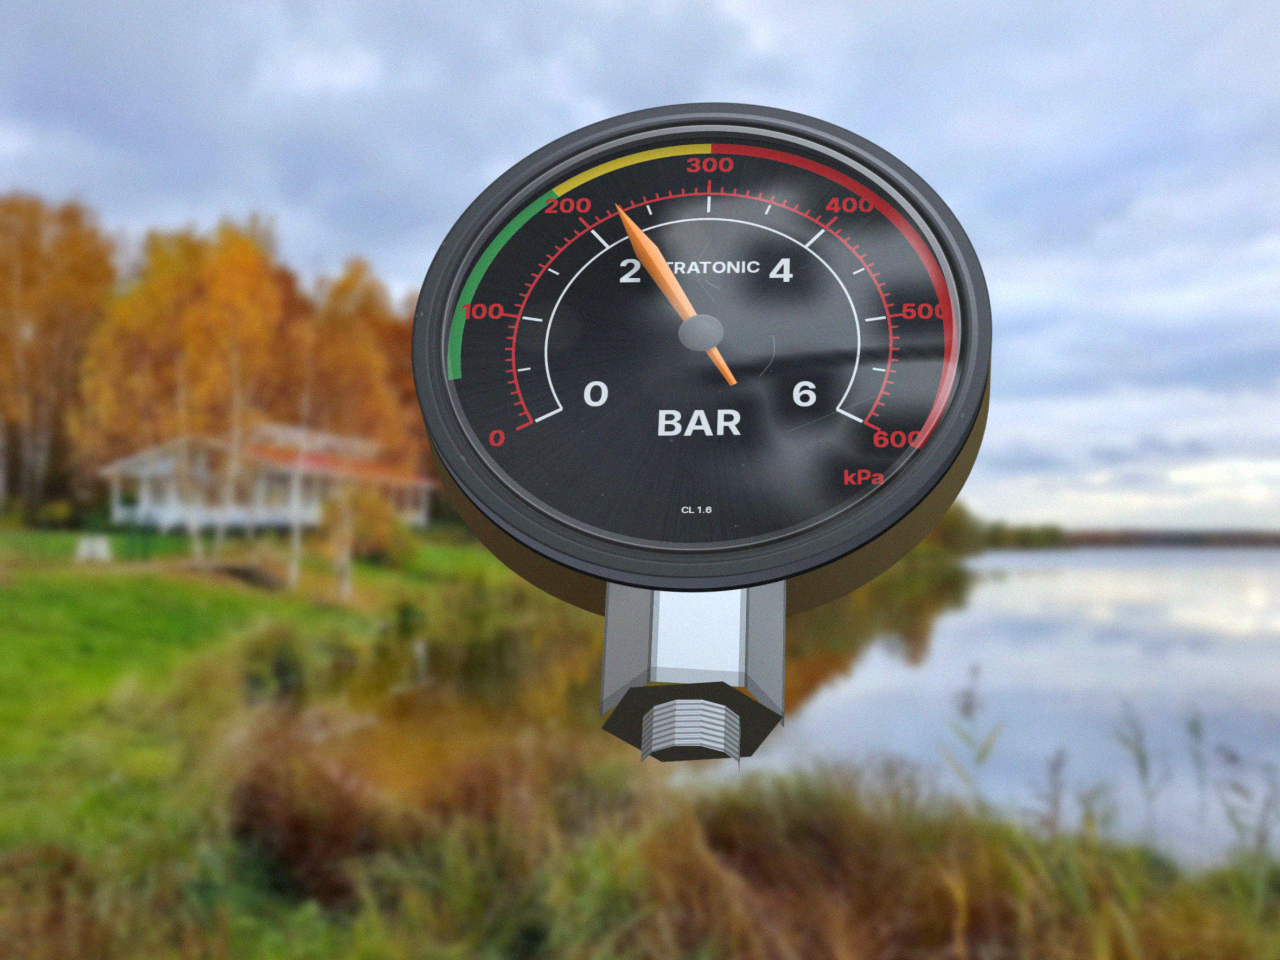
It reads 2.25 bar
